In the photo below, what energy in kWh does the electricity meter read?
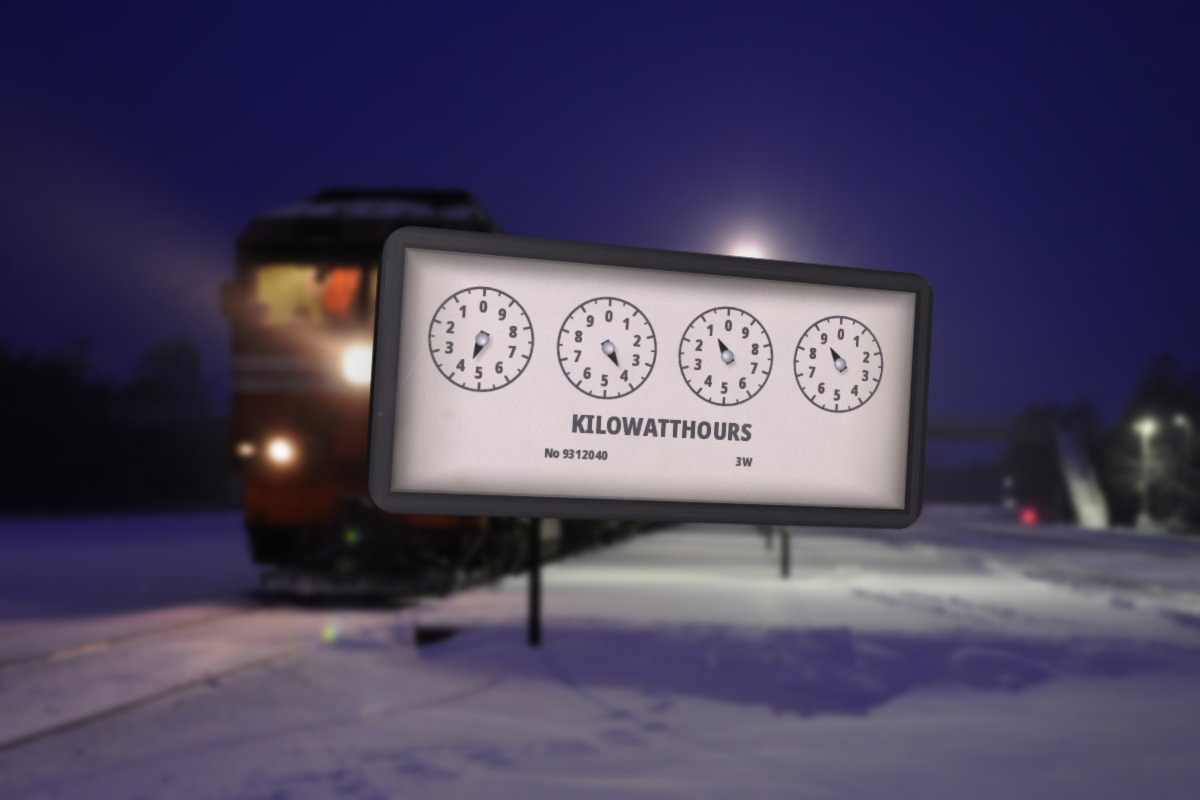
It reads 4409 kWh
